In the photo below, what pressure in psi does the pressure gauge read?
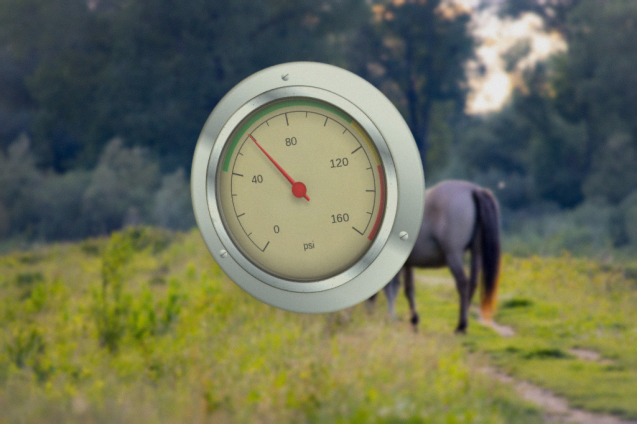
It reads 60 psi
